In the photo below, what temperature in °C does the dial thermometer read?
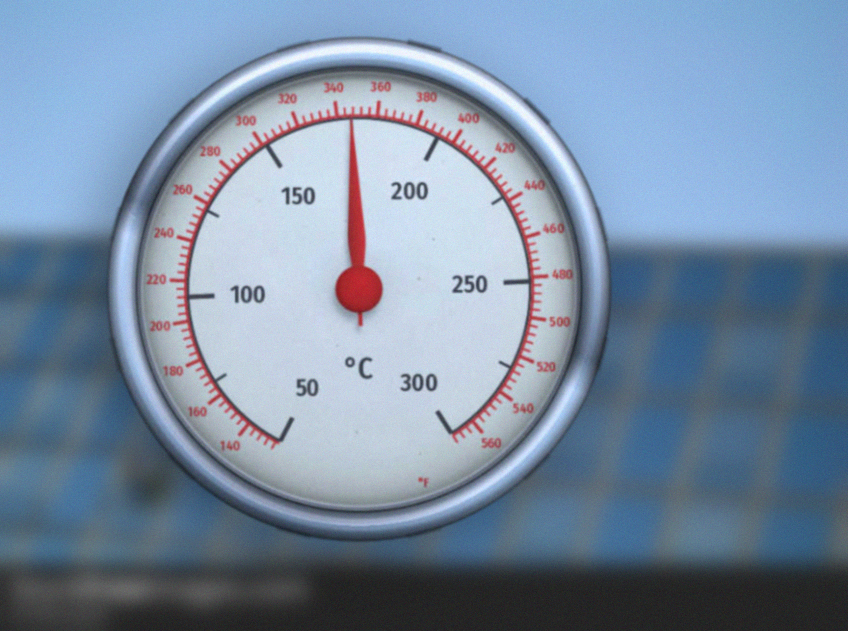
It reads 175 °C
